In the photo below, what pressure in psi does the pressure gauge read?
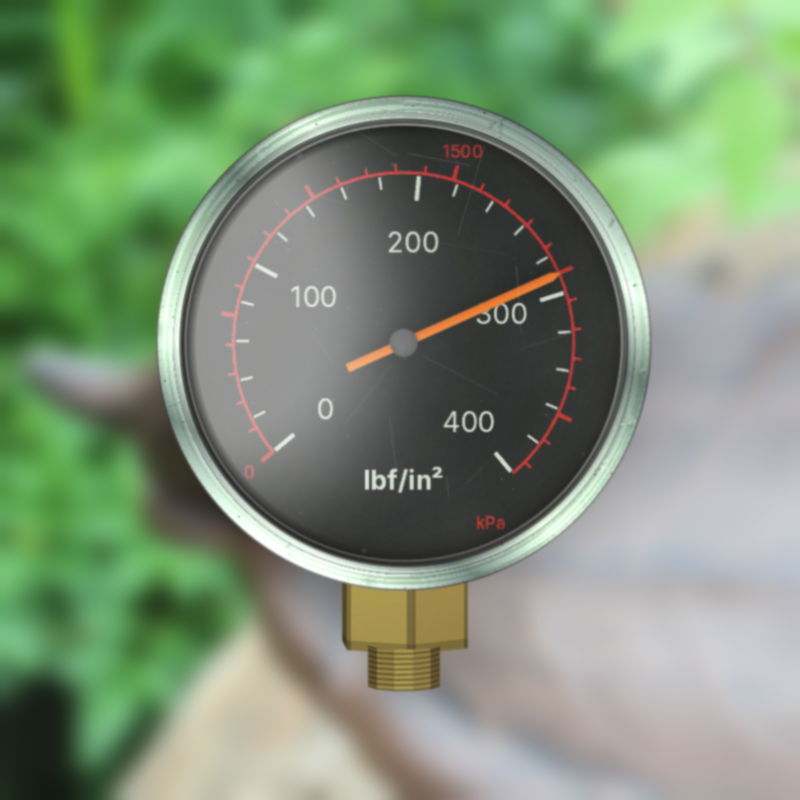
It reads 290 psi
